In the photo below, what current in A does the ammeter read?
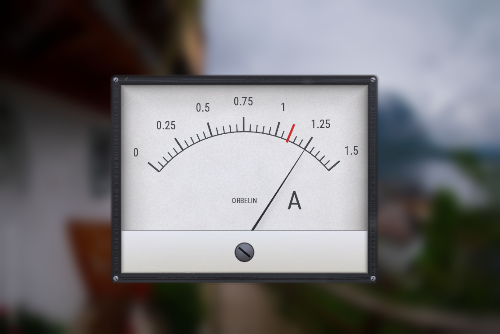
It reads 1.25 A
